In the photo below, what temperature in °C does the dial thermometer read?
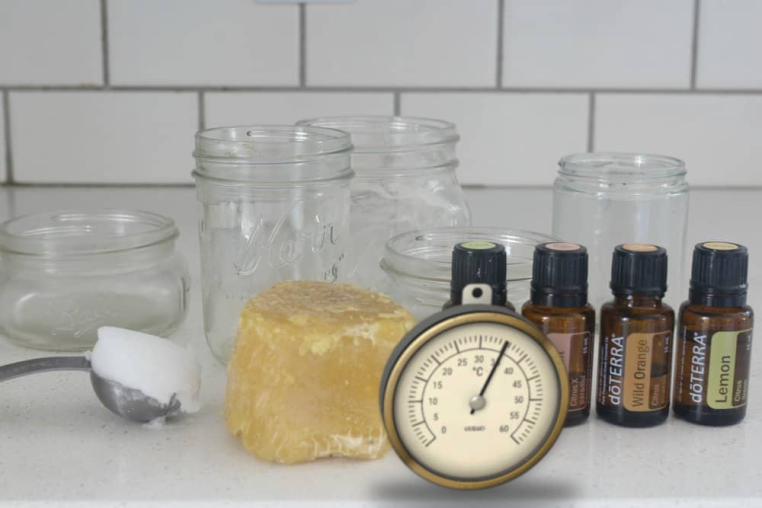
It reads 35 °C
